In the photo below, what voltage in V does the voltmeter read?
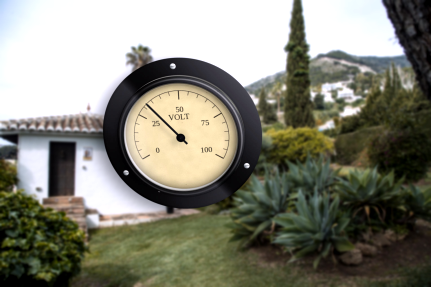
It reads 32.5 V
